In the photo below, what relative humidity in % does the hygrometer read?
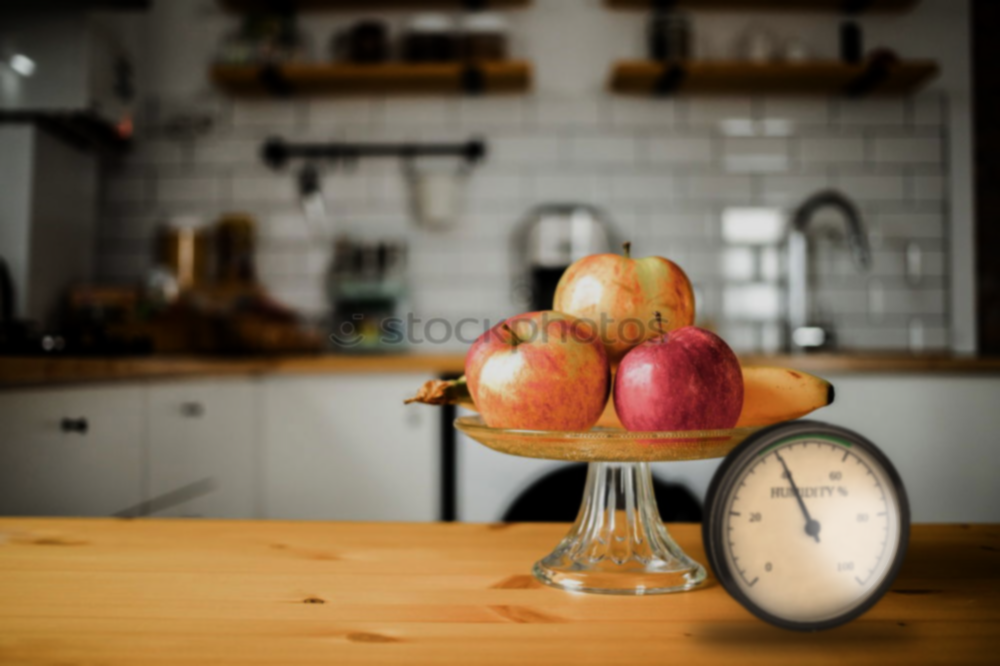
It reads 40 %
